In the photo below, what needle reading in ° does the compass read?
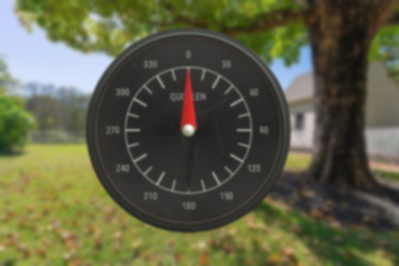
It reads 0 °
